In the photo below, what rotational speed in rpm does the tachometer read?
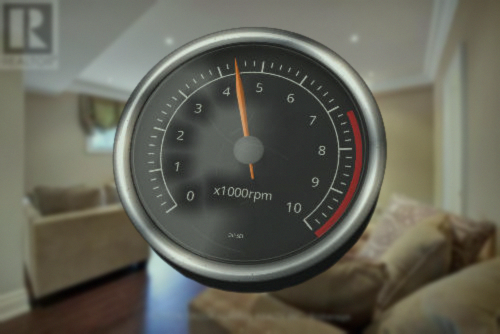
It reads 4400 rpm
